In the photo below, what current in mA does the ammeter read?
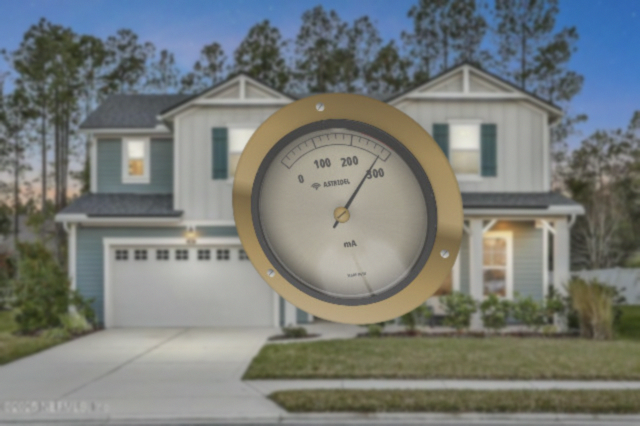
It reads 280 mA
